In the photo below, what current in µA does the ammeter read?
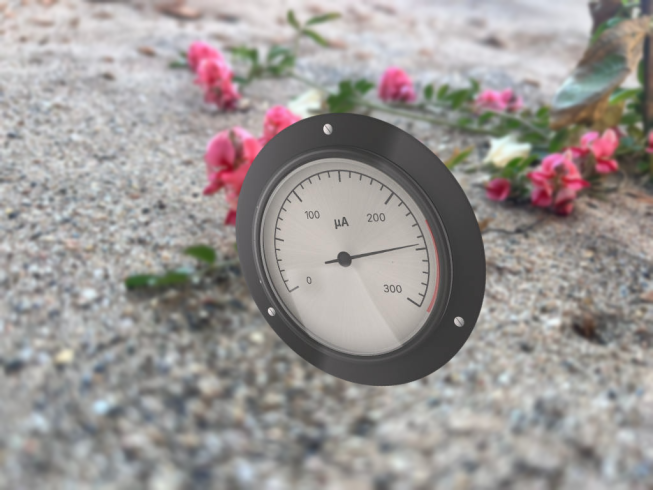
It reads 245 µA
